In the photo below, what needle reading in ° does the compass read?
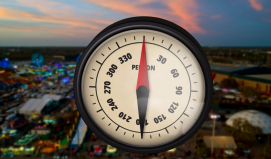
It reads 0 °
